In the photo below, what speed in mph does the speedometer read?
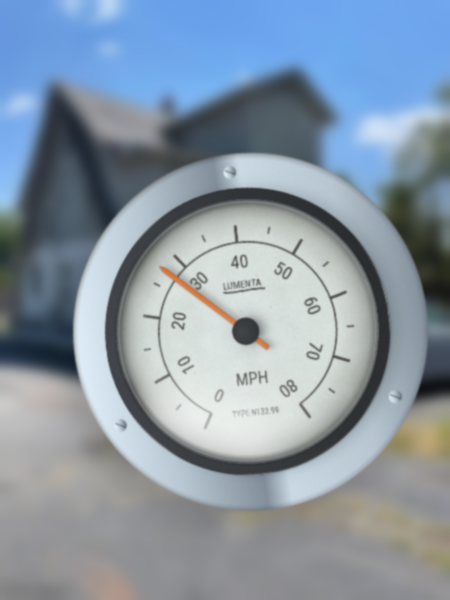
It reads 27.5 mph
